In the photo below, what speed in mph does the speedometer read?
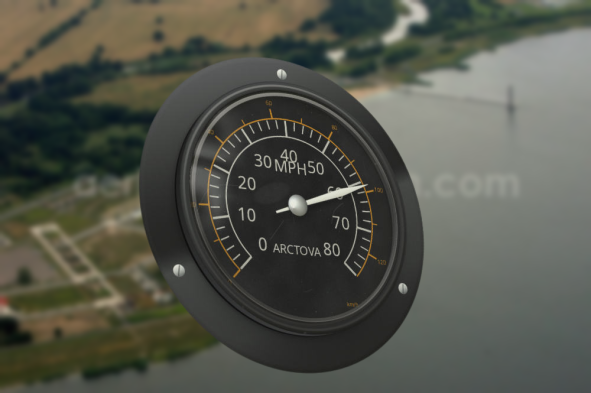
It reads 61 mph
